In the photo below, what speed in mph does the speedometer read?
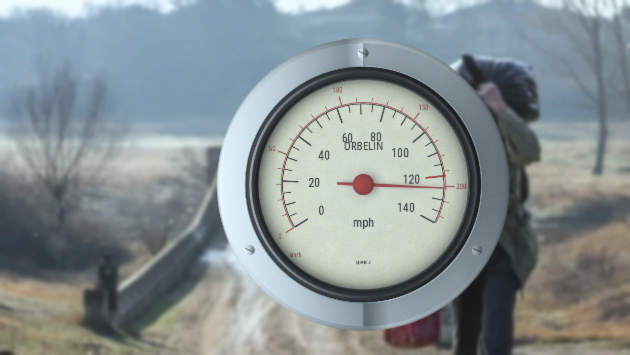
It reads 125 mph
